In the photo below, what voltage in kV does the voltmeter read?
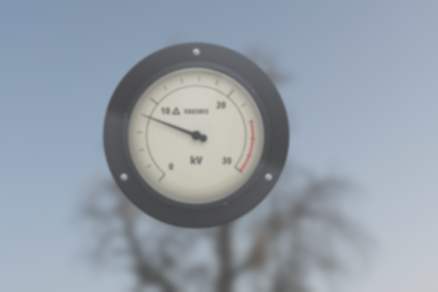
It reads 8 kV
